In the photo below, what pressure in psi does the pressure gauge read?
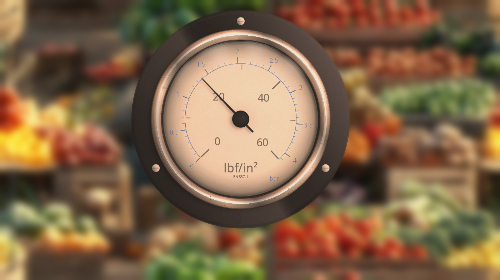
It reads 20 psi
